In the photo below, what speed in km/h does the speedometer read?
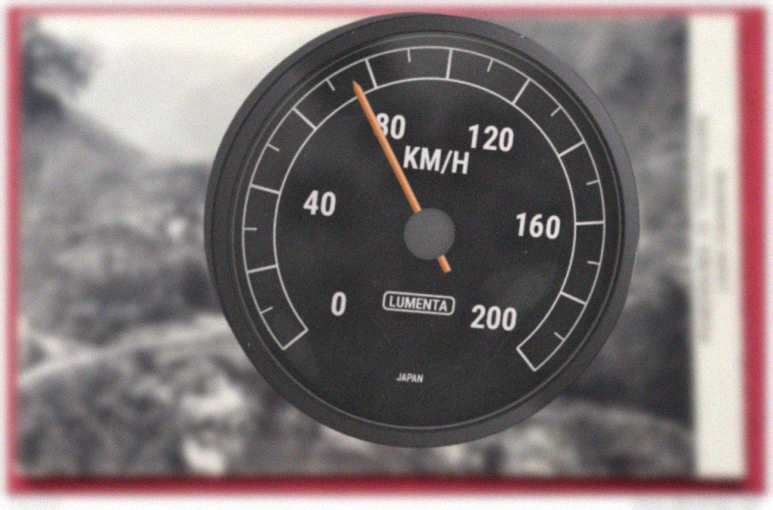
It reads 75 km/h
